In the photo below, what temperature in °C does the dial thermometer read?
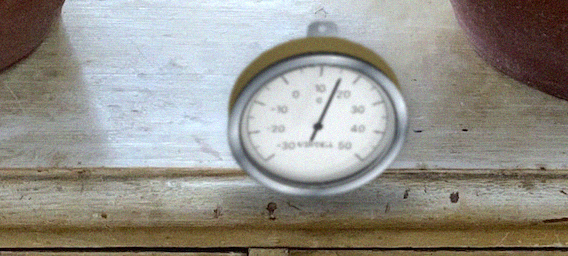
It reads 15 °C
